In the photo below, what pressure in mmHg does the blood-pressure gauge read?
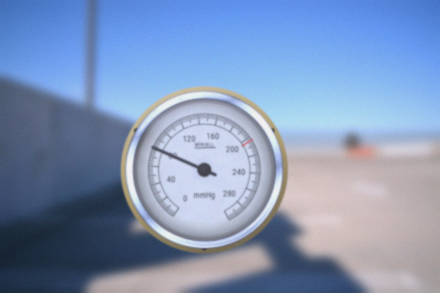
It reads 80 mmHg
